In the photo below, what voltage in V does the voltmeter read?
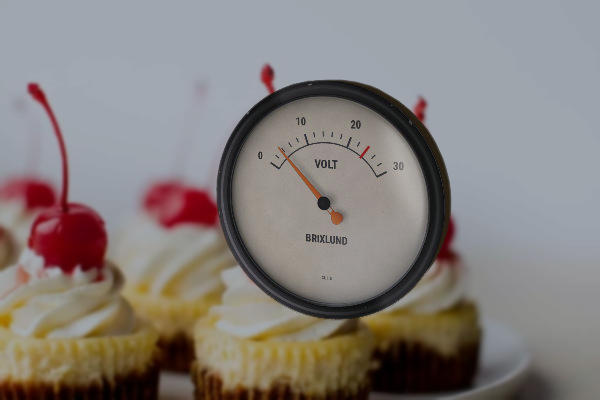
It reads 4 V
